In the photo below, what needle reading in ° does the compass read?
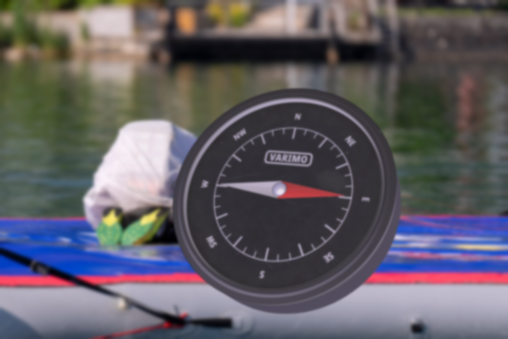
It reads 90 °
